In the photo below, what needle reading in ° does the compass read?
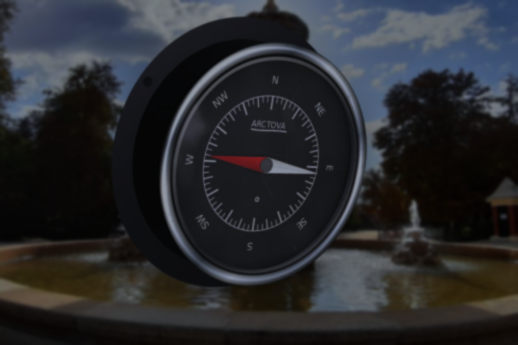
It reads 275 °
